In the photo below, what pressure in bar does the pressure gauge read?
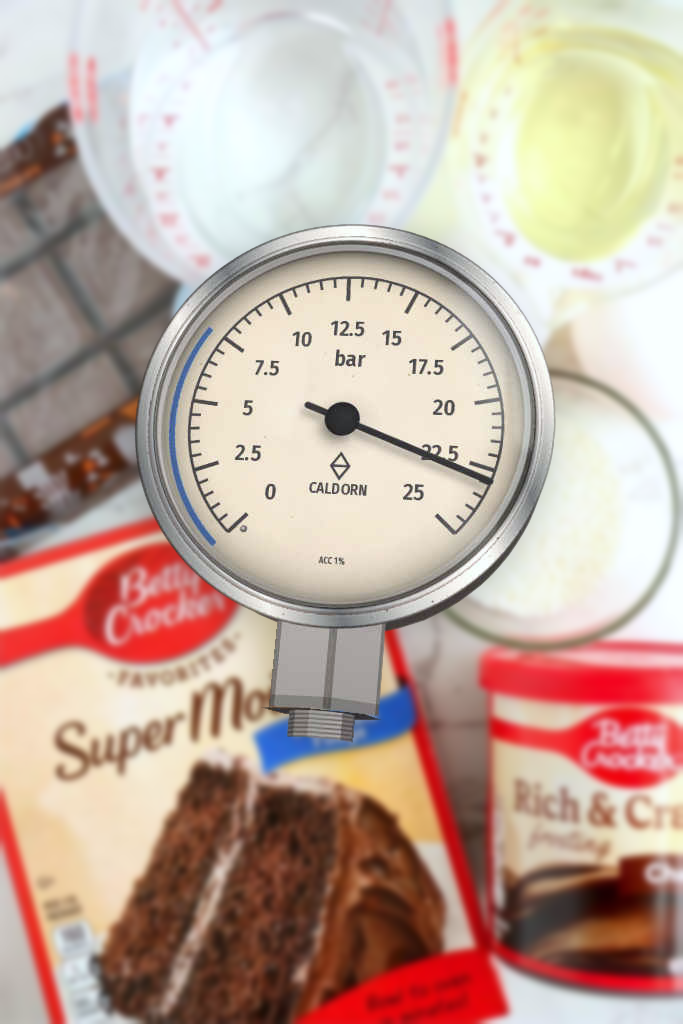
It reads 23 bar
